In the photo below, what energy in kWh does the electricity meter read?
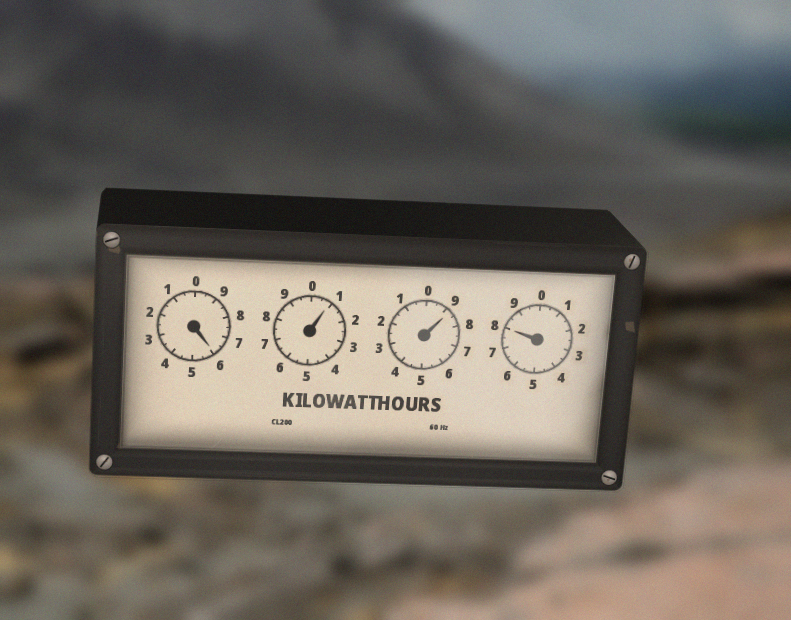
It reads 6088 kWh
